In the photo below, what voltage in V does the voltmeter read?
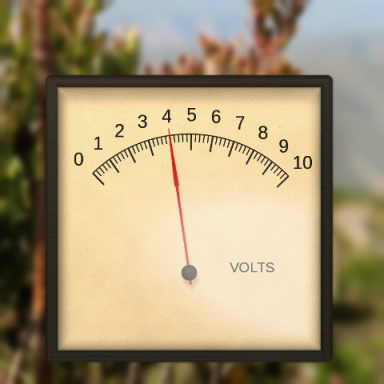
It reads 4 V
